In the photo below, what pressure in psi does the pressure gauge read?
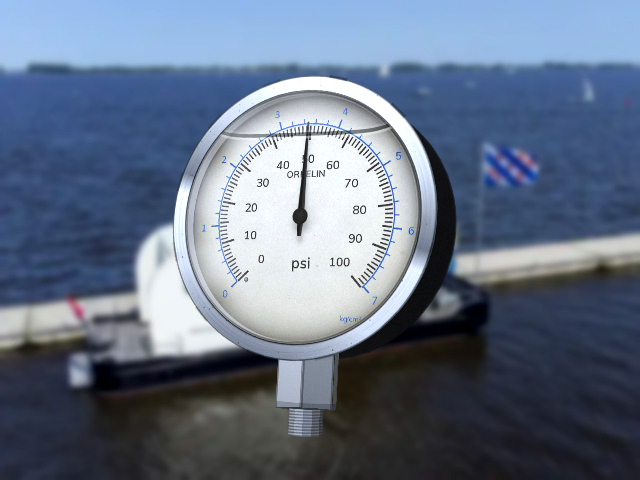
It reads 50 psi
